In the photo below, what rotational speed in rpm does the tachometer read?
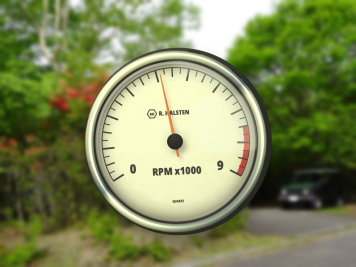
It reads 4125 rpm
